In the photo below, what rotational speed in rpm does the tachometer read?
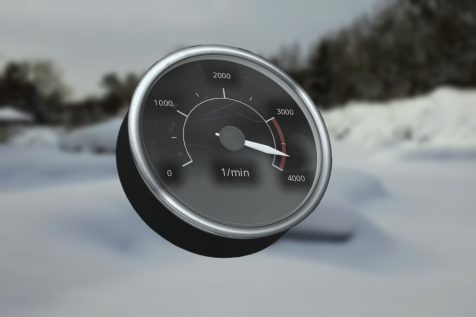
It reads 3750 rpm
